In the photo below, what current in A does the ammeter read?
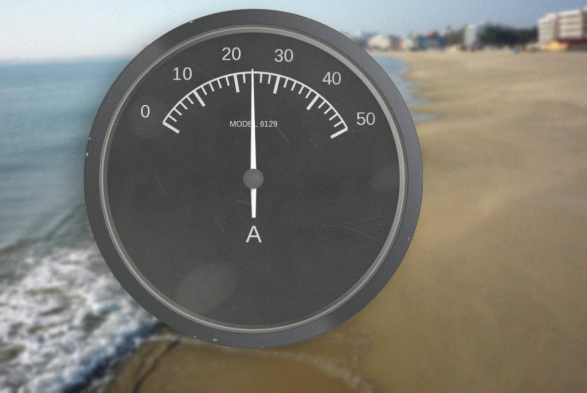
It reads 24 A
